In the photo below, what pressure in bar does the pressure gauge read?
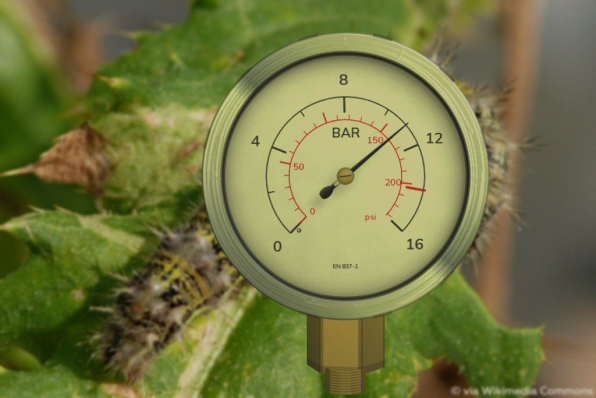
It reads 11 bar
